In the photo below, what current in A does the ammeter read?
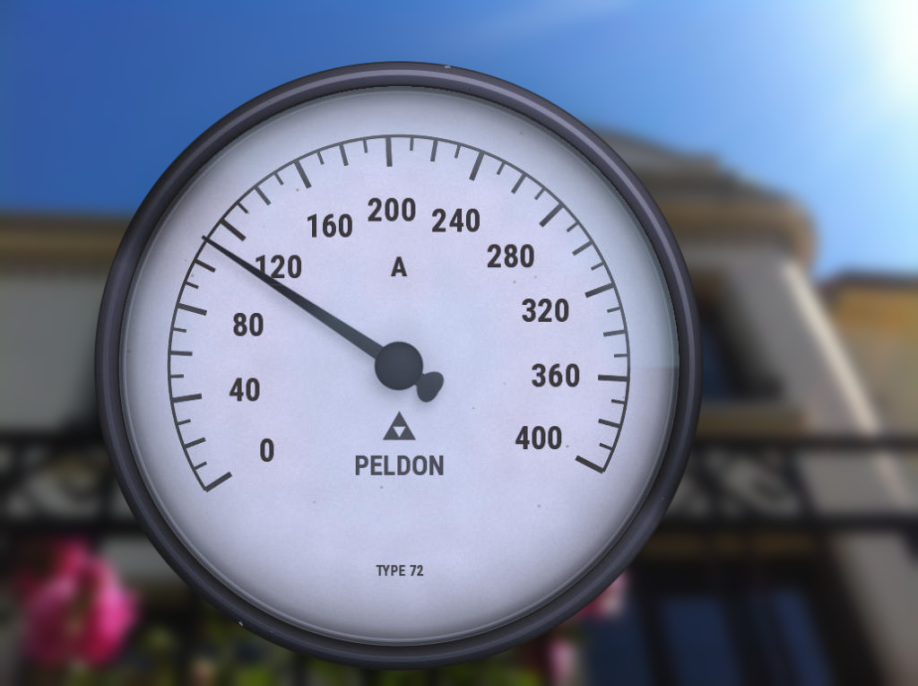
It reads 110 A
